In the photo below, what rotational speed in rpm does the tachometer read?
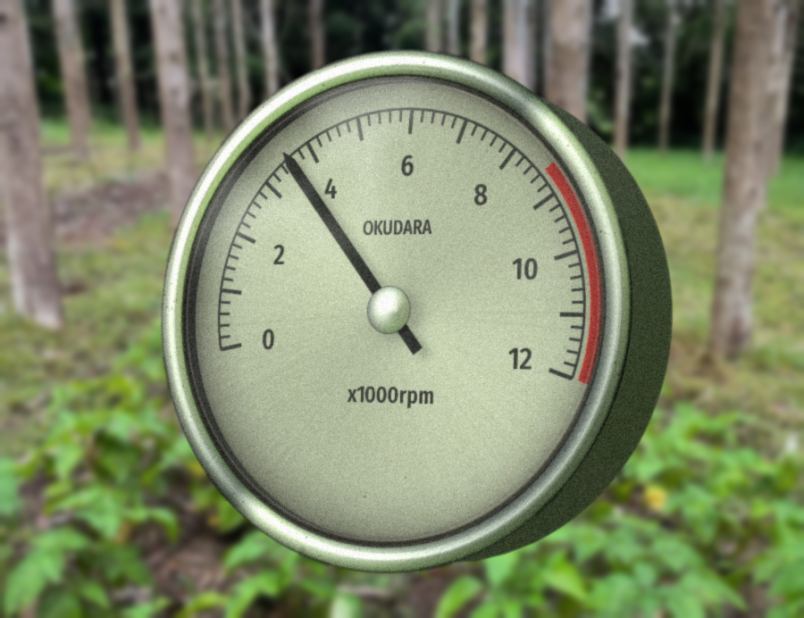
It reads 3600 rpm
